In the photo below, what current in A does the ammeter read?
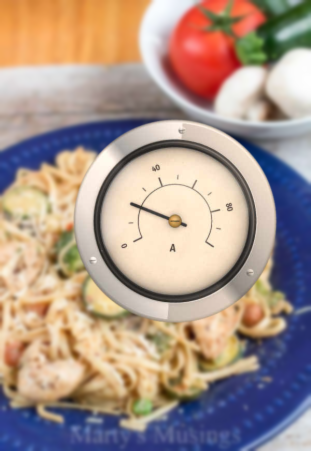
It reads 20 A
